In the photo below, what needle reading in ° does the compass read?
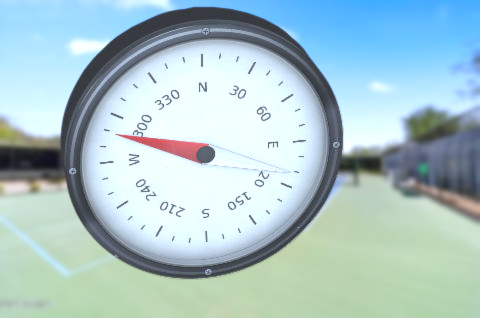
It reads 290 °
